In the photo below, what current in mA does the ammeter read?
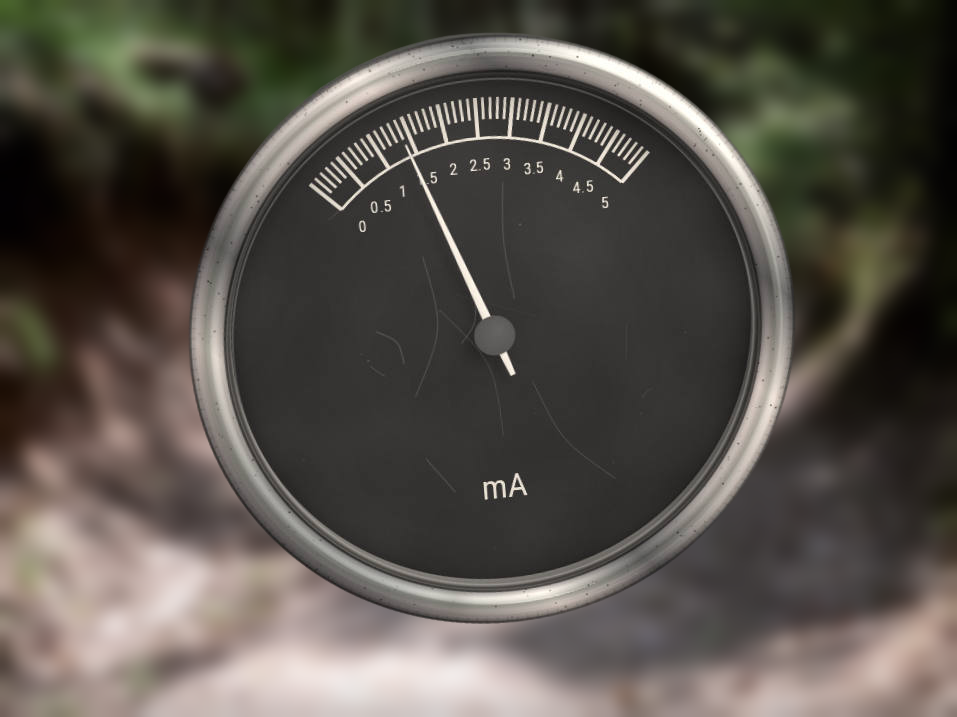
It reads 1.4 mA
